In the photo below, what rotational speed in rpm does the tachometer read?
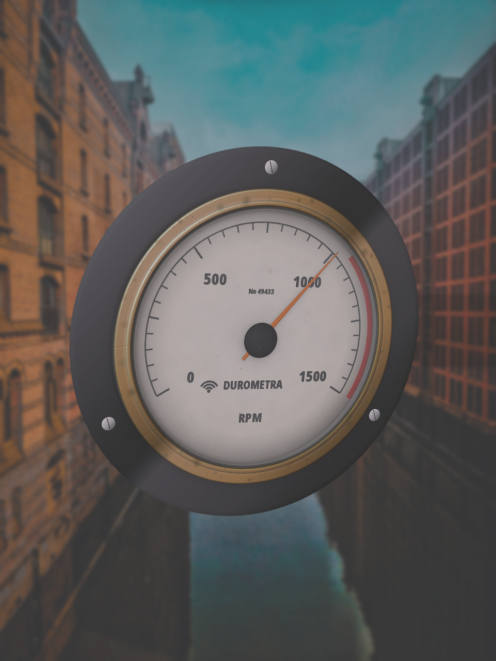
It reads 1000 rpm
